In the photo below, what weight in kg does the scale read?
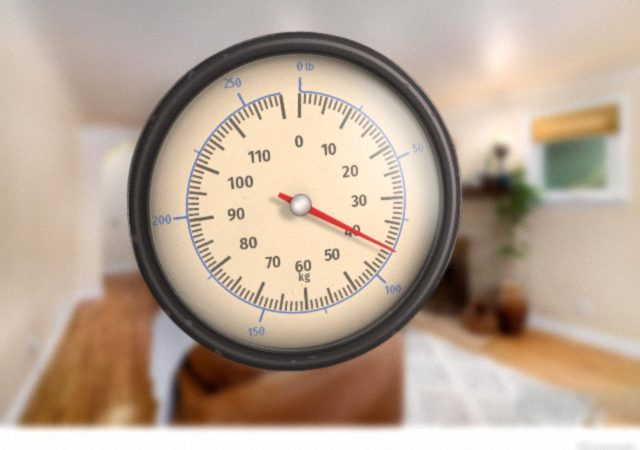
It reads 40 kg
